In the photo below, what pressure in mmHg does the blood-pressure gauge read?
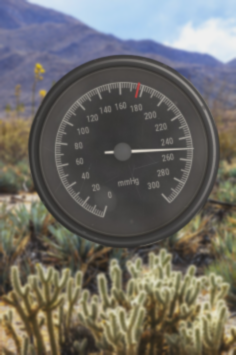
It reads 250 mmHg
